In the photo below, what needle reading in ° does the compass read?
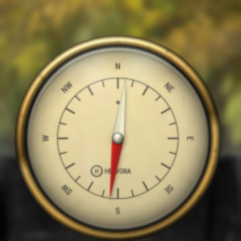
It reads 187.5 °
